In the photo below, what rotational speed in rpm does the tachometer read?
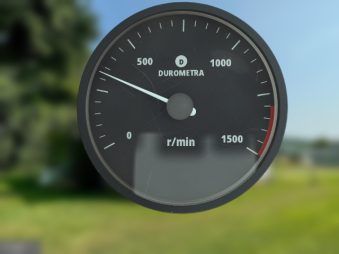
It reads 325 rpm
